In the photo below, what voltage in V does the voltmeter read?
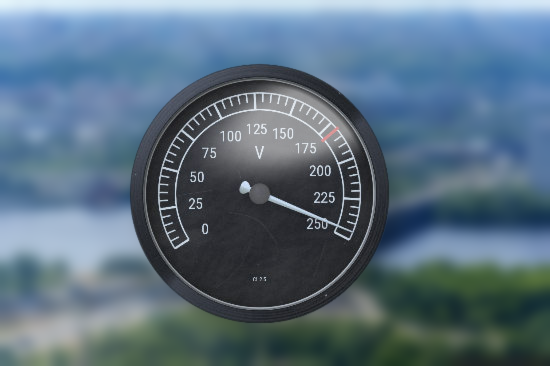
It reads 245 V
